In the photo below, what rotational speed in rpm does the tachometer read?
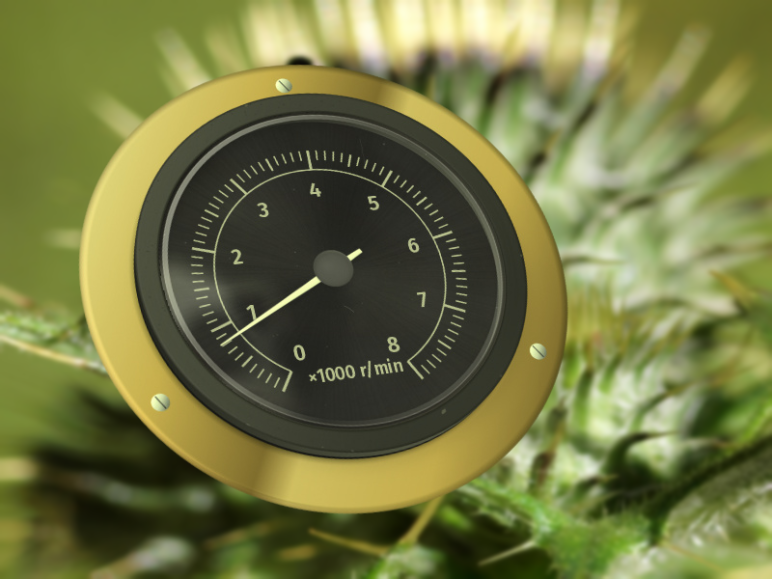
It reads 800 rpm
